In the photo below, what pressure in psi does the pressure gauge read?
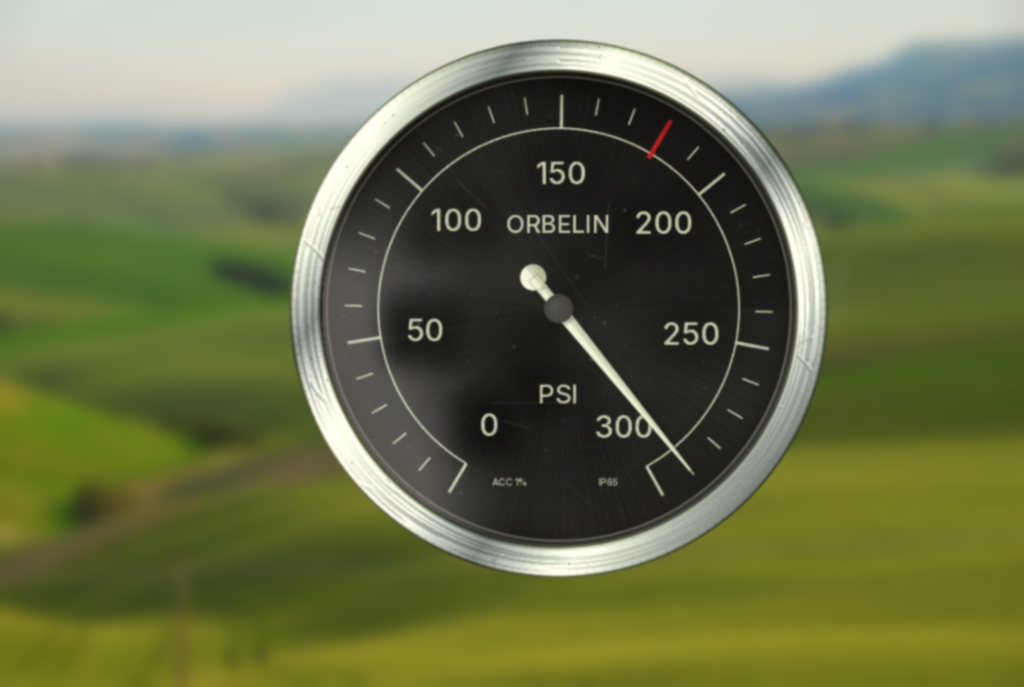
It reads 290 psi
